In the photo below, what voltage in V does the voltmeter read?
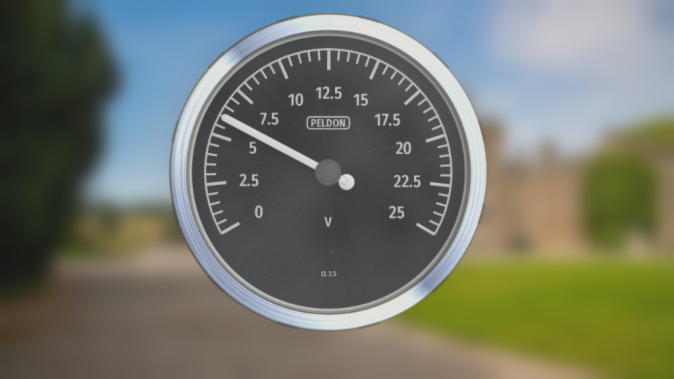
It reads 6 V
